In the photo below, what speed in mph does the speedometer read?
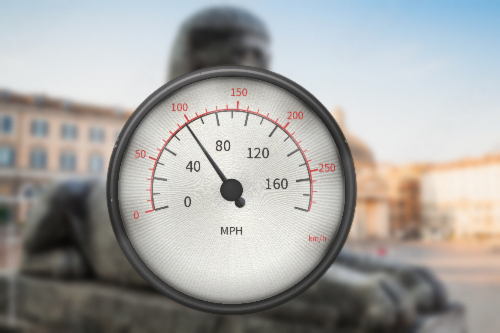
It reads 60 mph
